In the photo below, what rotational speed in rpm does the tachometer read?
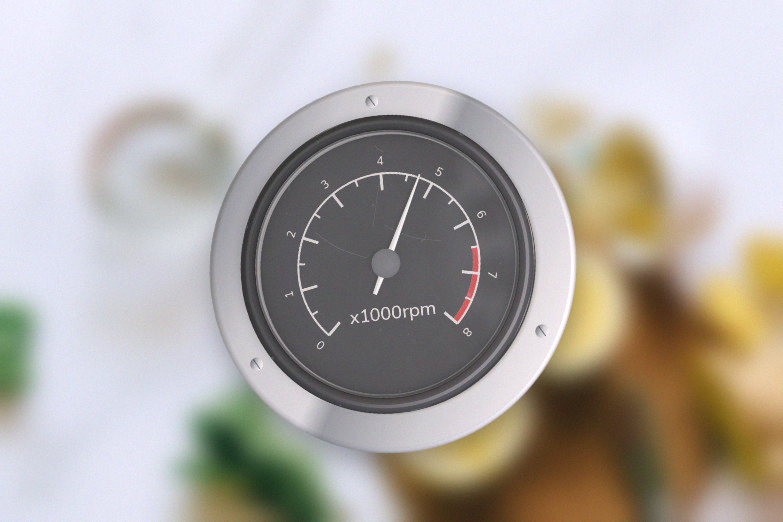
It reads 4750 rpm
